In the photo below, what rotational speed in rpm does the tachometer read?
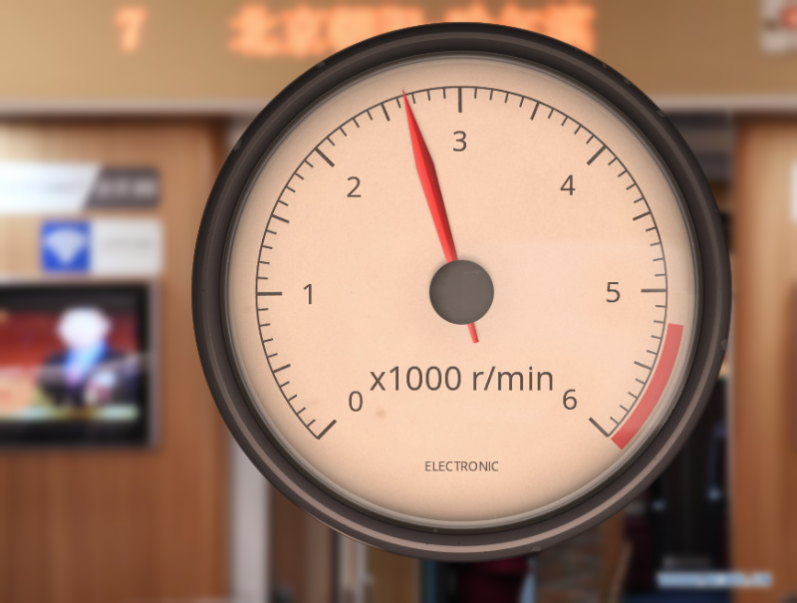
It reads 2650 rpm
